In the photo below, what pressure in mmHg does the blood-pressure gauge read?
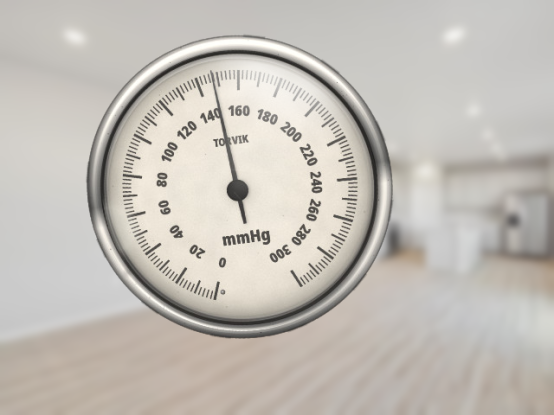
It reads 148 mmHg
